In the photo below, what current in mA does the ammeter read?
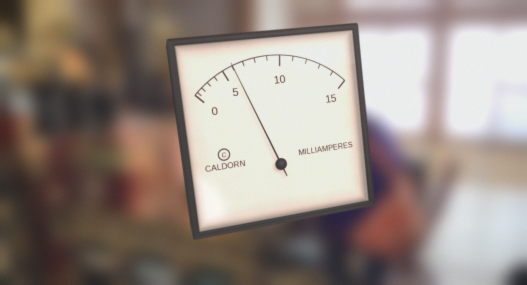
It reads 6 mA
